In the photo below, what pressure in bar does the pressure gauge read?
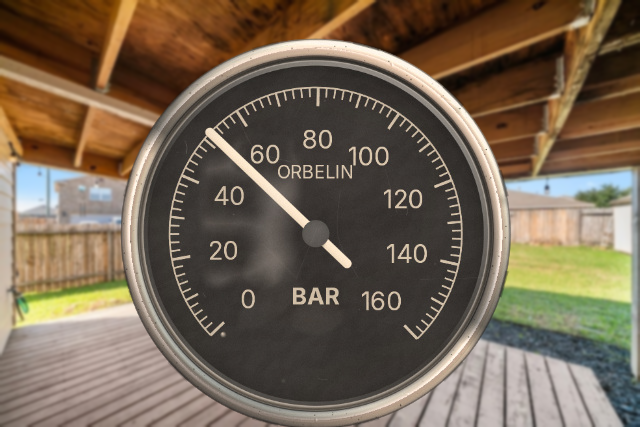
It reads 52 bar
